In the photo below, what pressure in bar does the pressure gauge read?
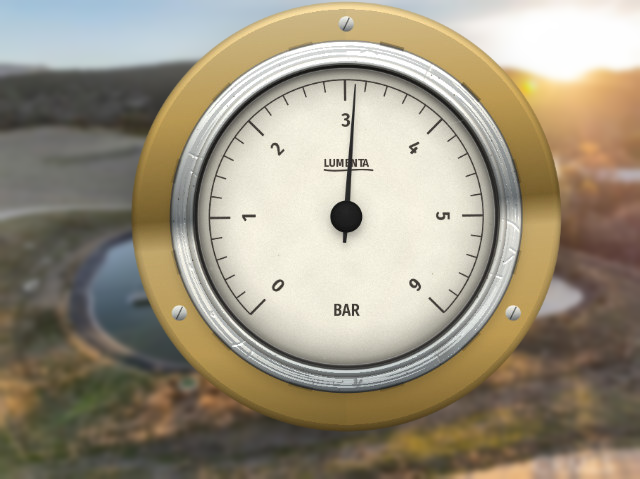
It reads 3.1 bar
